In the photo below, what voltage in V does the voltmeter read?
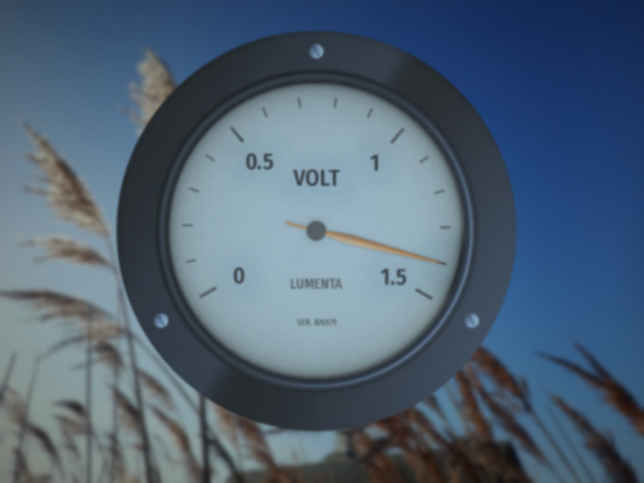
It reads 1.4 V
